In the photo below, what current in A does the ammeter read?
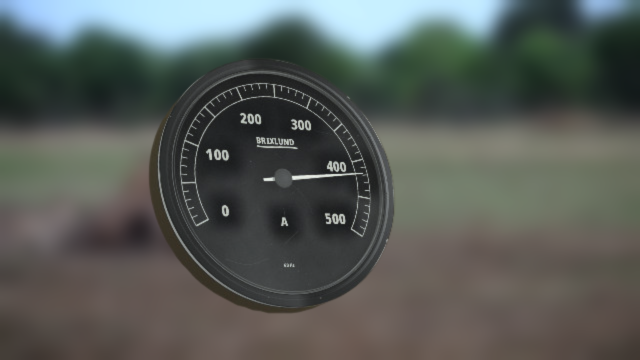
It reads 420 A
